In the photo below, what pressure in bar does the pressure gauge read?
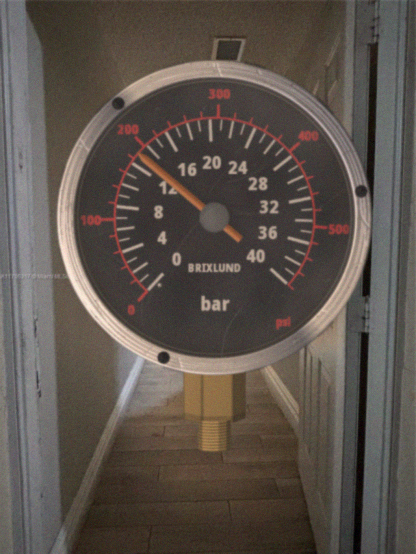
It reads 13 bar
